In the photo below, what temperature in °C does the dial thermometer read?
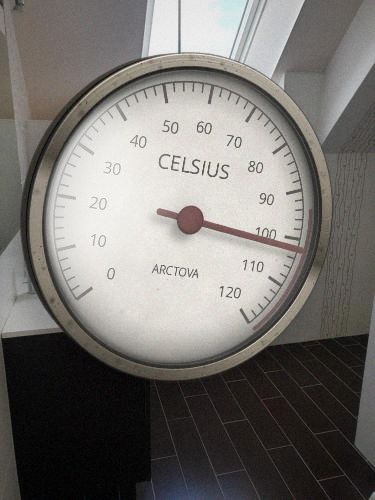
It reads 102 °C
